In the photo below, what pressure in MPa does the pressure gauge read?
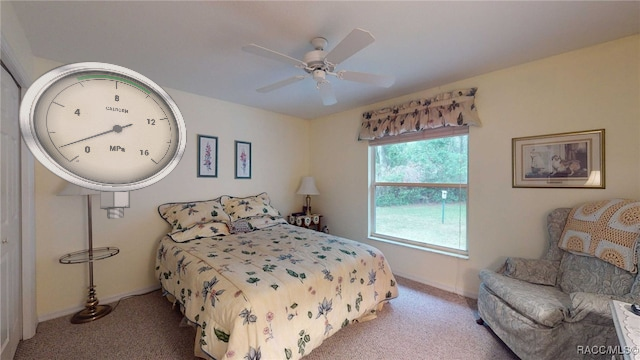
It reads 1 MPa
